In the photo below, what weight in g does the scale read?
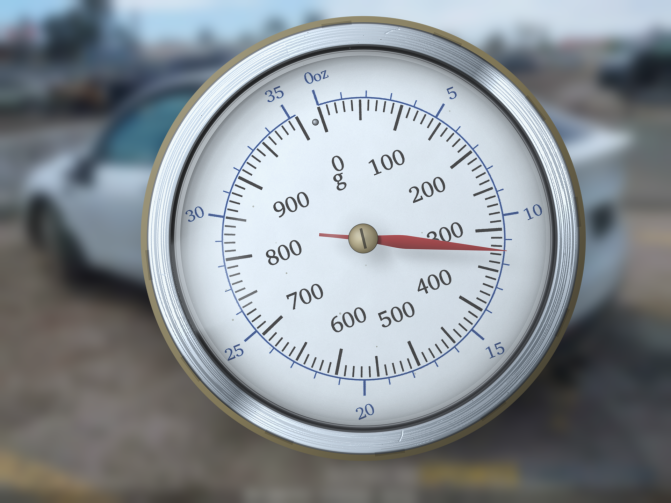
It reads 325 g
